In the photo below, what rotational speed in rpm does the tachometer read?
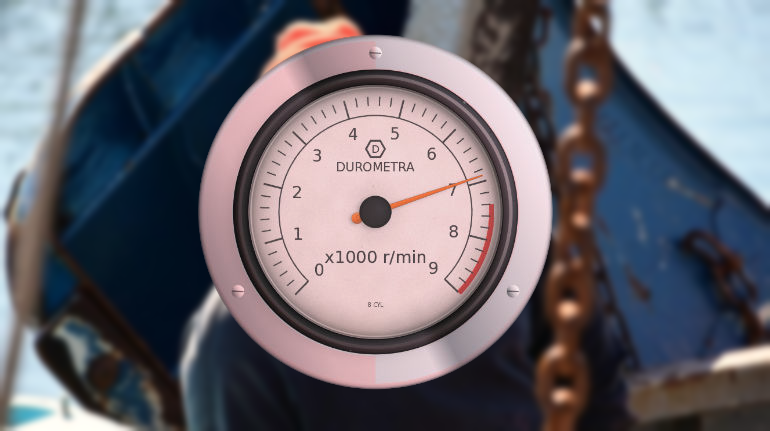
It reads 6900 rpm
